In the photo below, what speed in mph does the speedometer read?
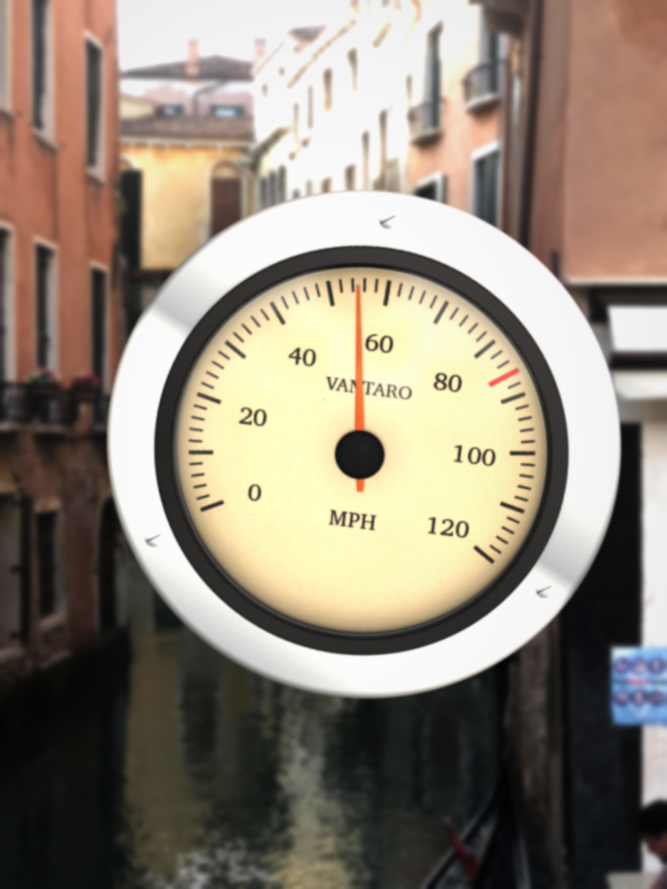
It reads 55 mph
